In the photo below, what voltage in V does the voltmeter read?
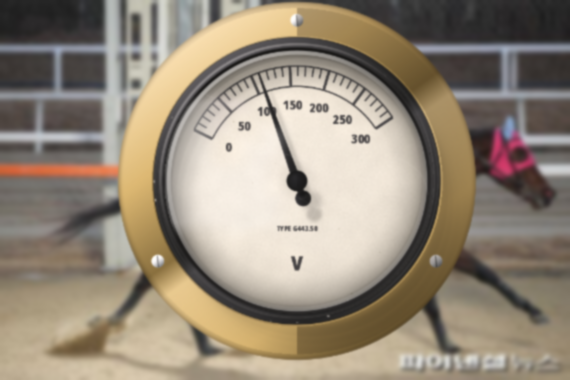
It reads 110 V
